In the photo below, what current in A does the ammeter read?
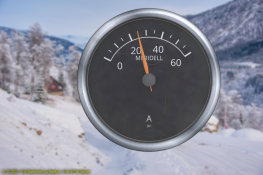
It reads 25 A
